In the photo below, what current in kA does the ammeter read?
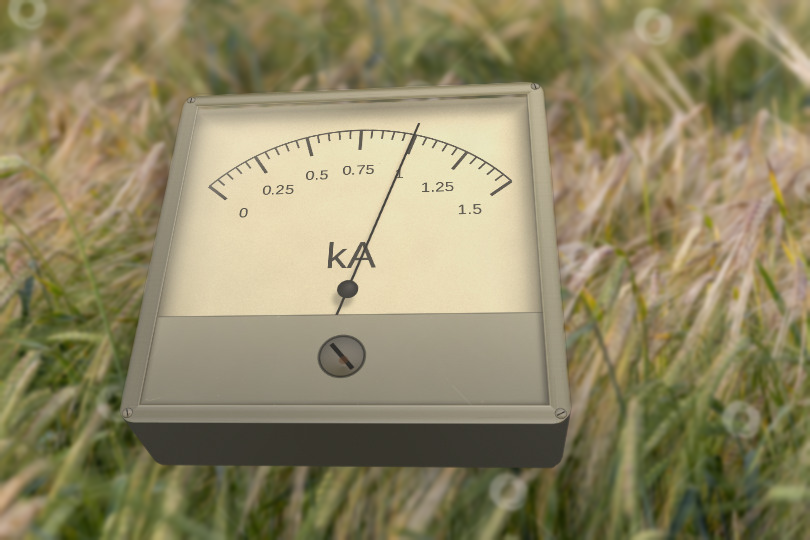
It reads 1 kA
